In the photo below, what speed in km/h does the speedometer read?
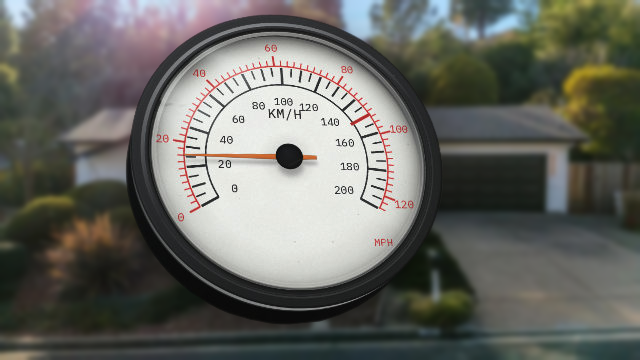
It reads 25 km/h
